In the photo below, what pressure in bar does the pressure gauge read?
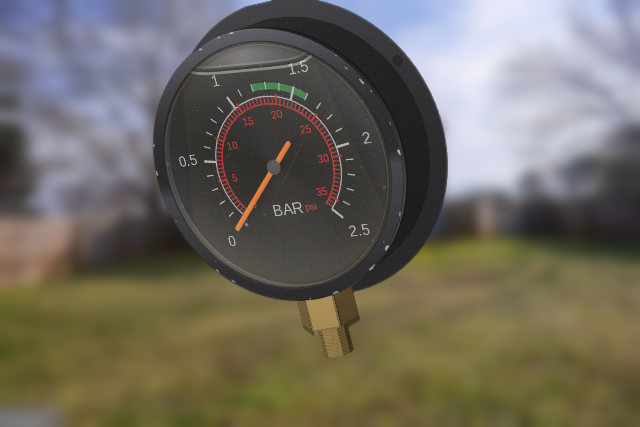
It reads 0 bar
